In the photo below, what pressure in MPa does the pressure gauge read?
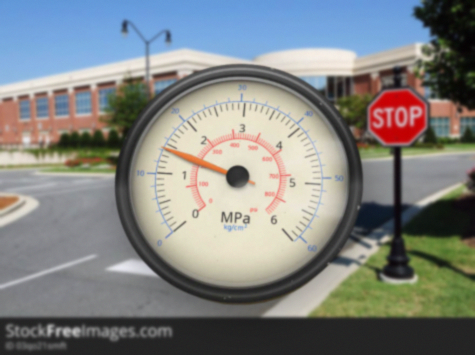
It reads 1.4 MPa
